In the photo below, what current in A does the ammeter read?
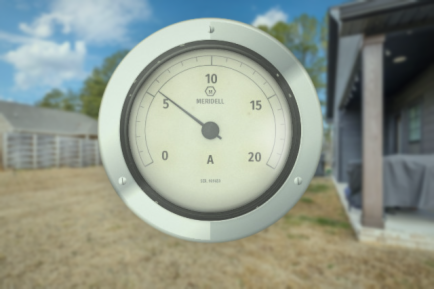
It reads 5.5 A
